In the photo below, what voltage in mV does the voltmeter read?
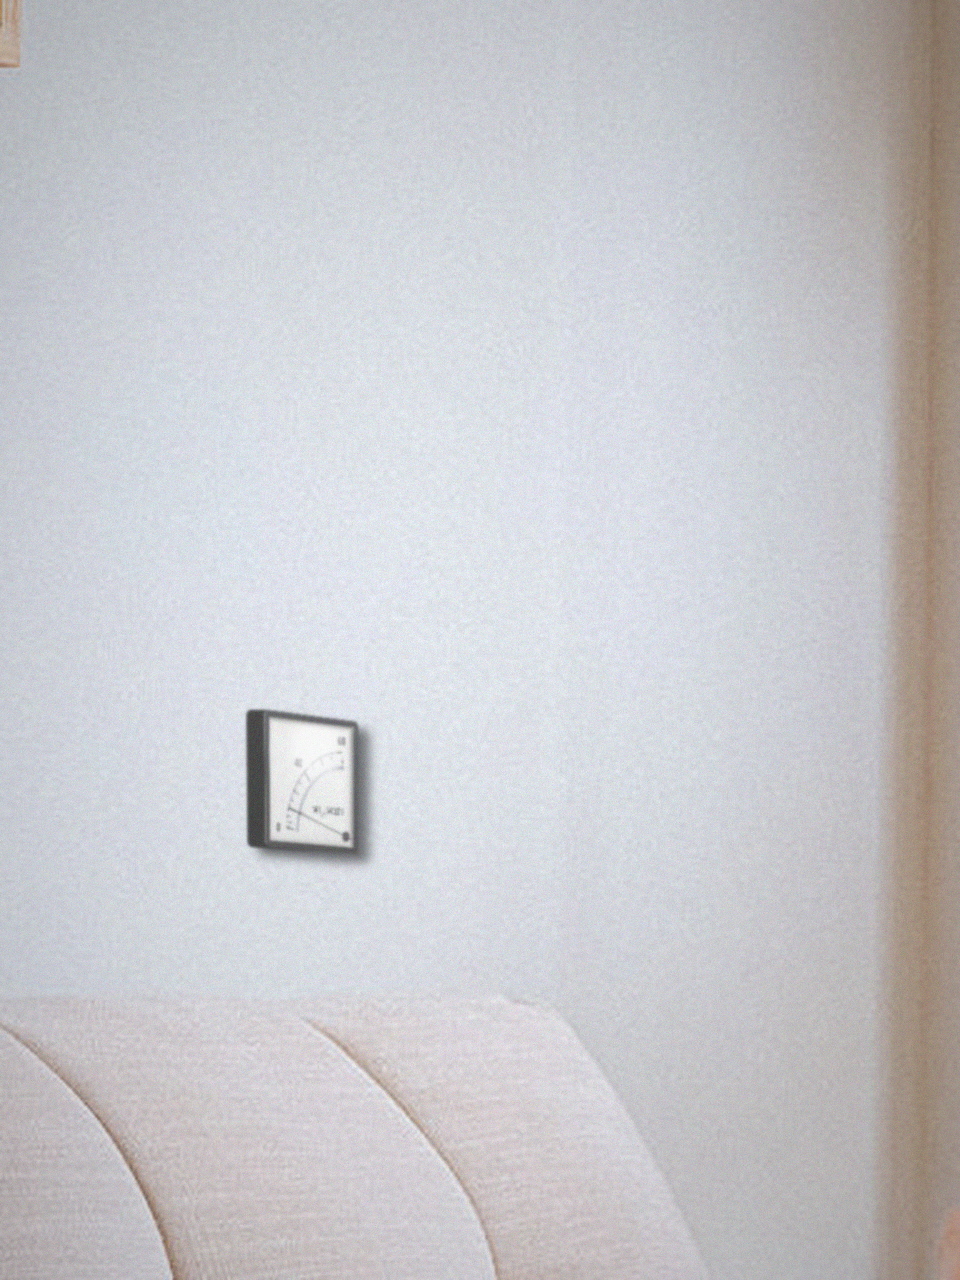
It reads 20 mV
